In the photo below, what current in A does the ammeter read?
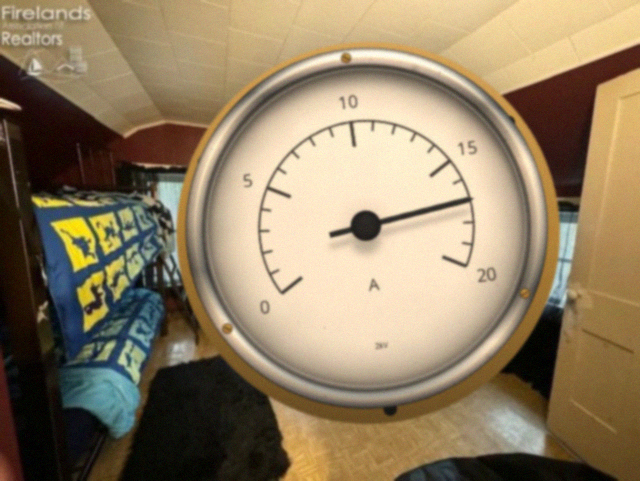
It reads 17 A
